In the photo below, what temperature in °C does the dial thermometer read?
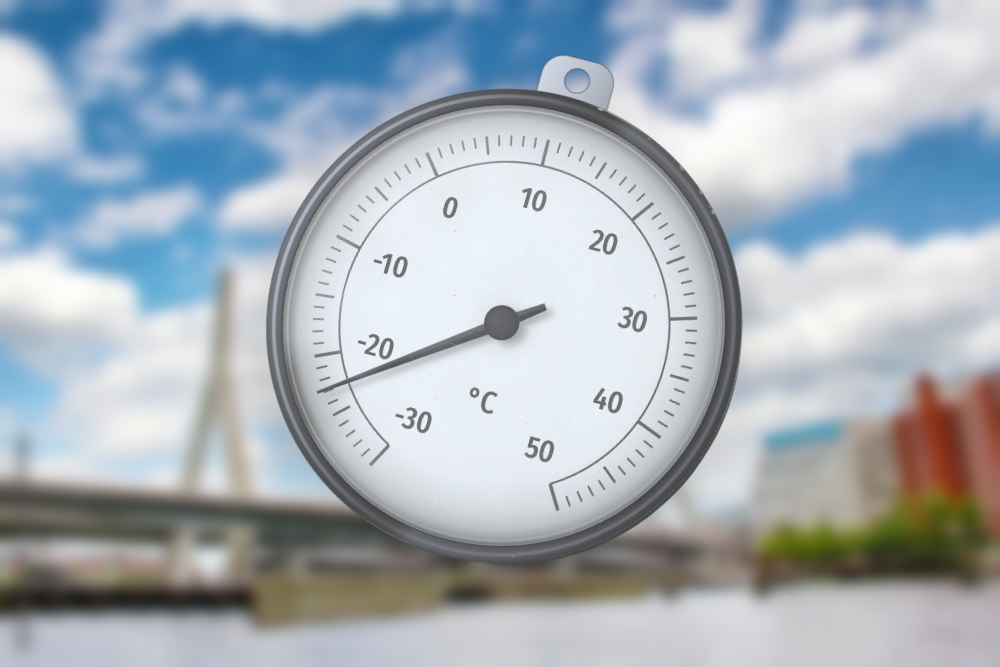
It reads -23 °C
